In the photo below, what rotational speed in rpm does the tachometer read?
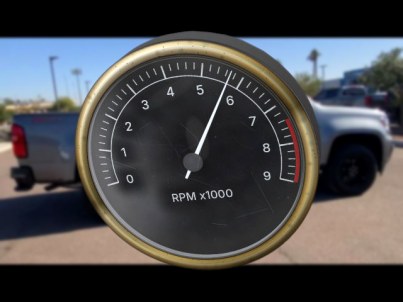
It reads 5700 rpm
